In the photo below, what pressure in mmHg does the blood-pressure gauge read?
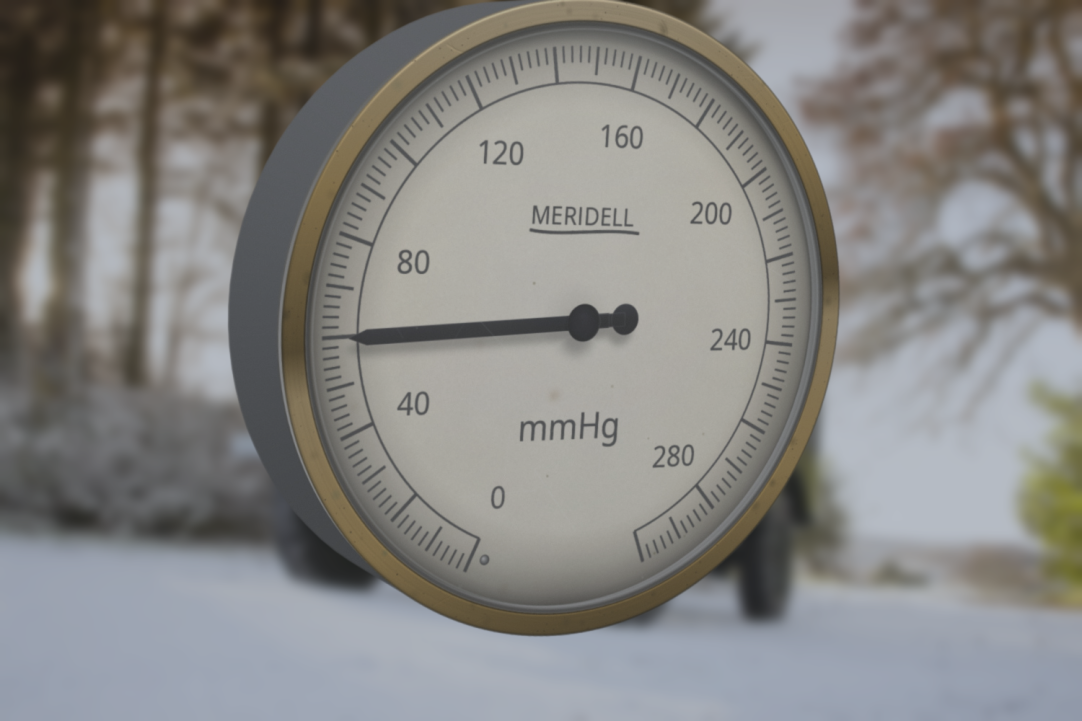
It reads 60 mmHg
